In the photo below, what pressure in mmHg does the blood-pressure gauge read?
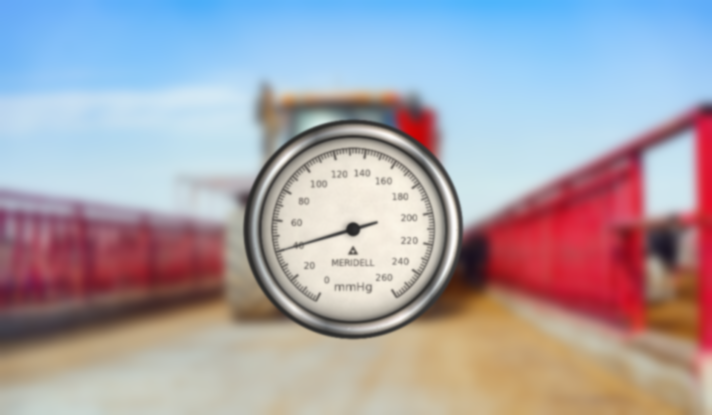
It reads 40 mmHg
